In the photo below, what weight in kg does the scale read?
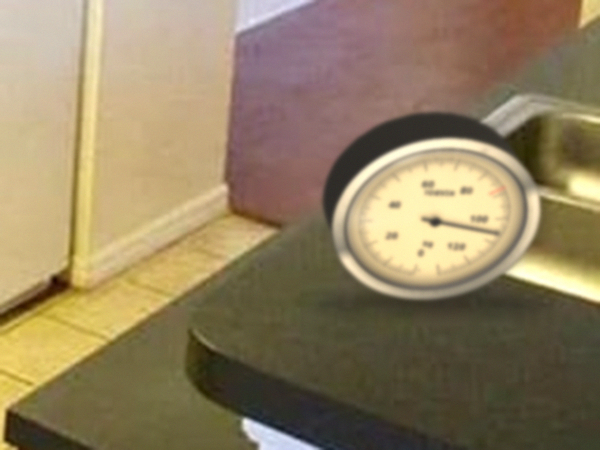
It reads 105 kg
